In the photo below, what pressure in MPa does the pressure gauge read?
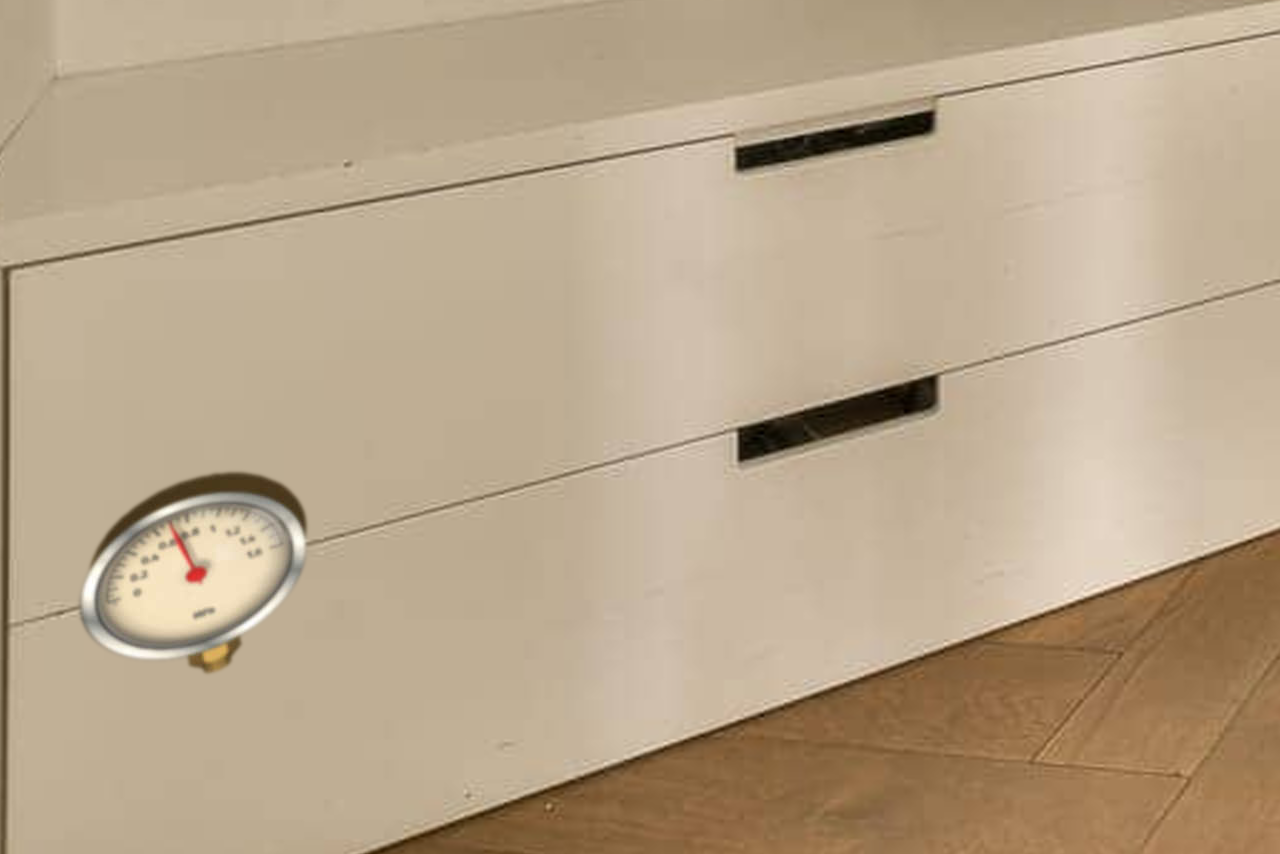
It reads 0.7 MPa
